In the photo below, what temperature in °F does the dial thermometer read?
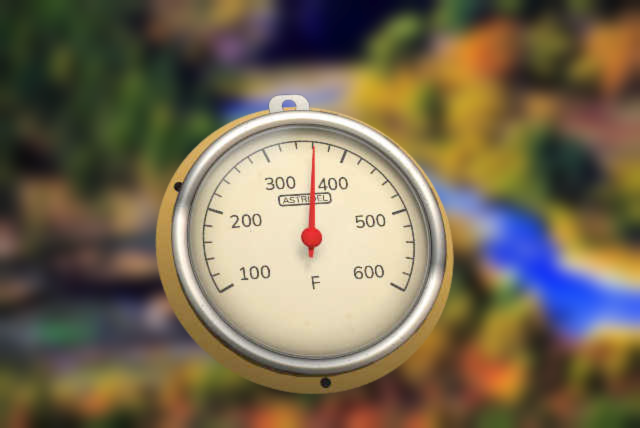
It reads 360 °F
